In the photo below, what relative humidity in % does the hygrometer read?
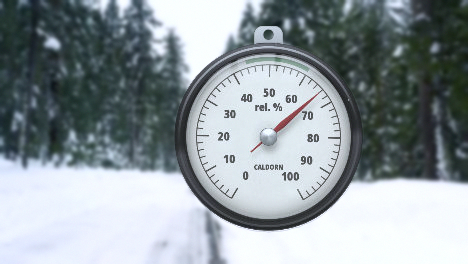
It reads 66 %
